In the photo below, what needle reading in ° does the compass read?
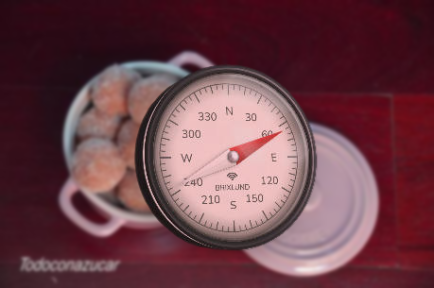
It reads 65 °
